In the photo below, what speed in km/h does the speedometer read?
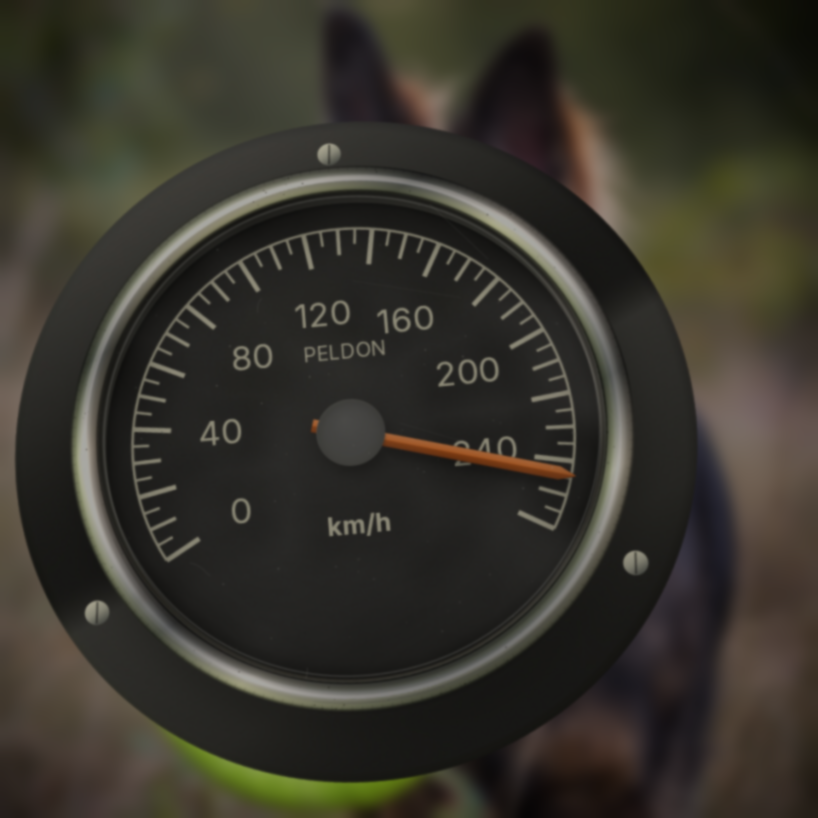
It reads 245 km/h
